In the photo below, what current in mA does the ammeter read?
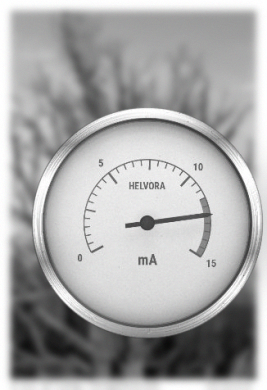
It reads 12.5 mA
